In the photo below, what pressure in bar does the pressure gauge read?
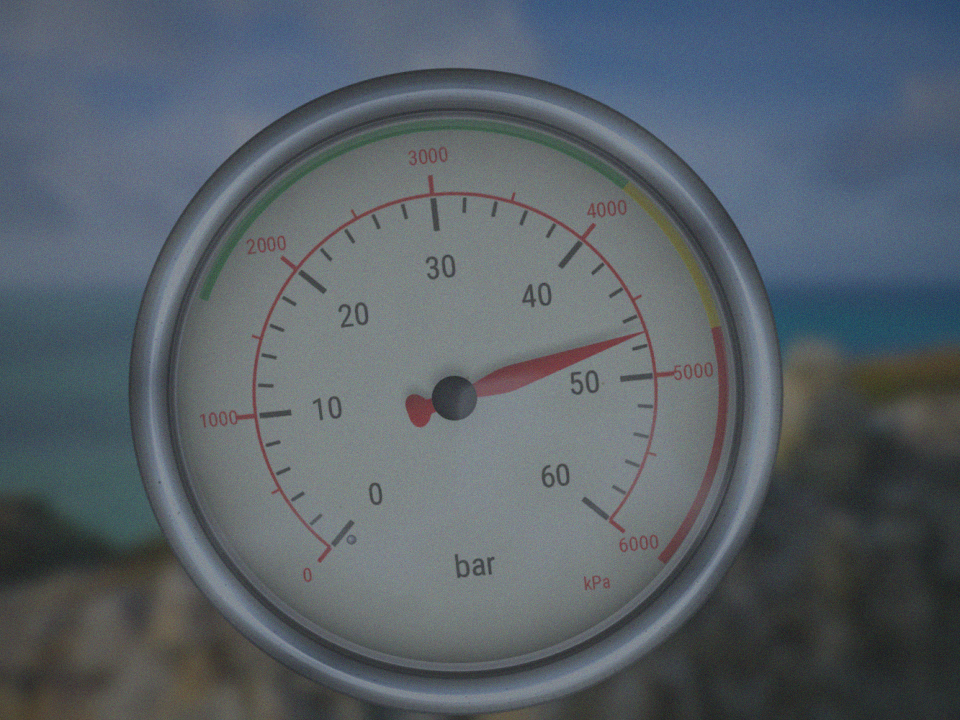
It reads 47 bar
